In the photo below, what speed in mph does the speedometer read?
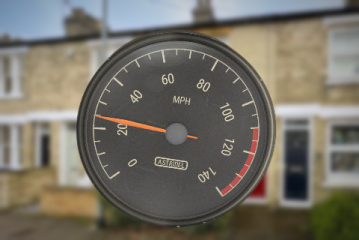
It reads 25 mph
